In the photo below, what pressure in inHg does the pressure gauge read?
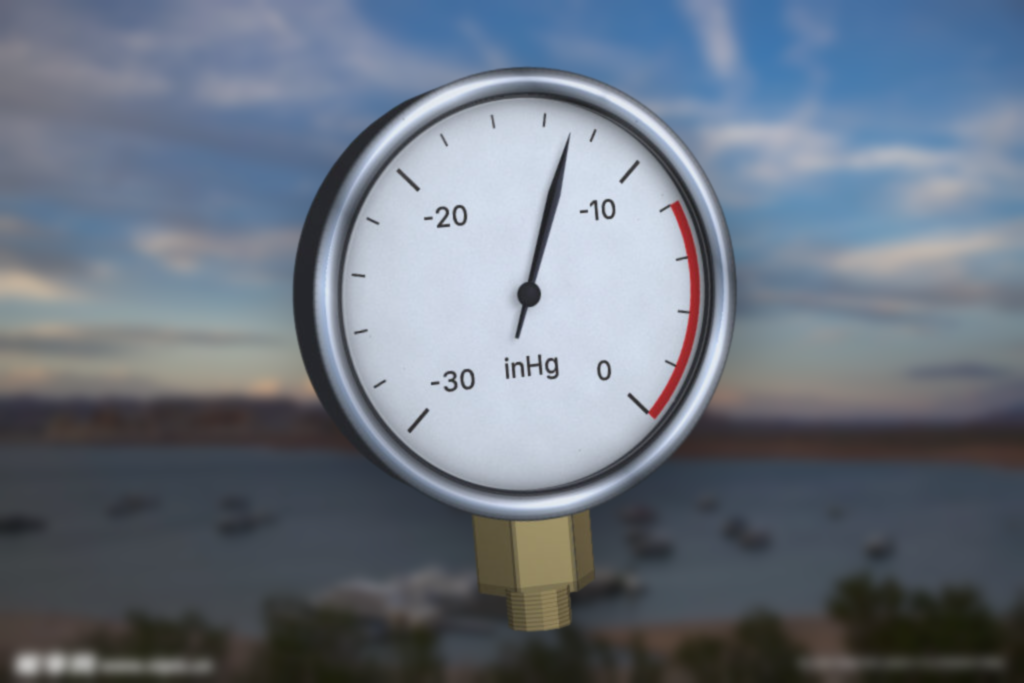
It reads -13 inHg
